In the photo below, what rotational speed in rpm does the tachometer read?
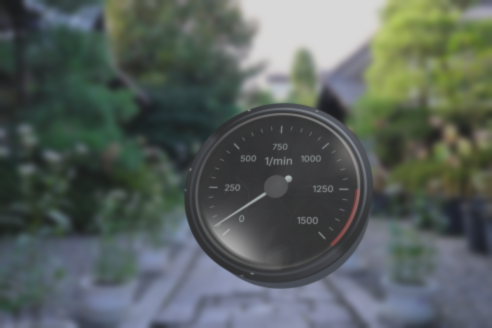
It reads 50 rpm
